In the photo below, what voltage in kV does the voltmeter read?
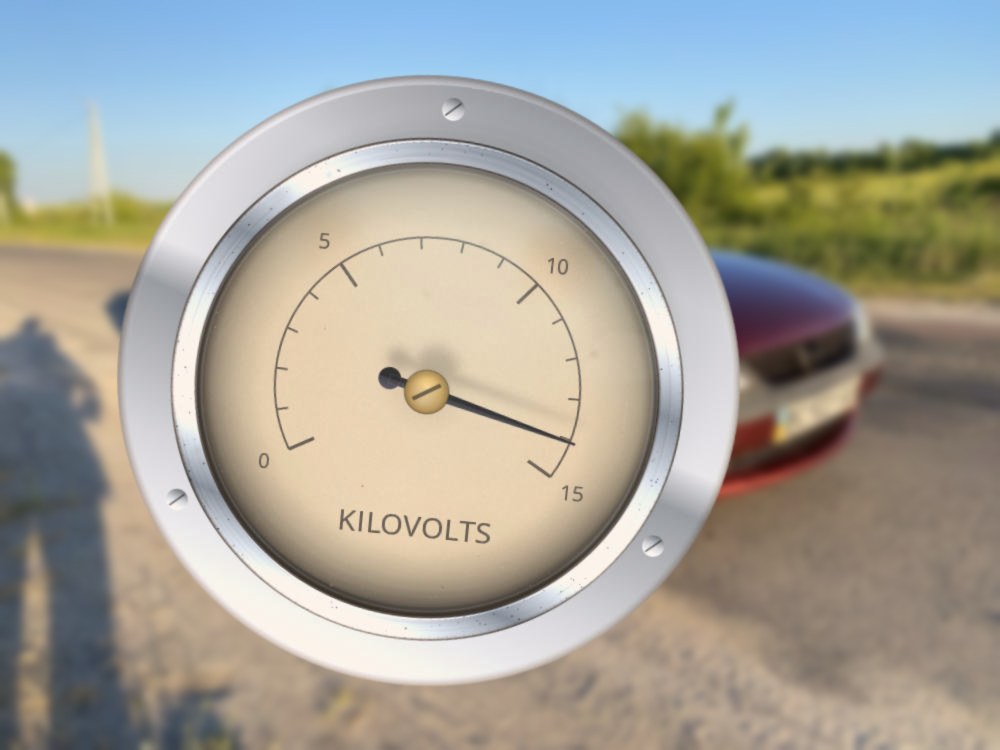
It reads 14 kV
